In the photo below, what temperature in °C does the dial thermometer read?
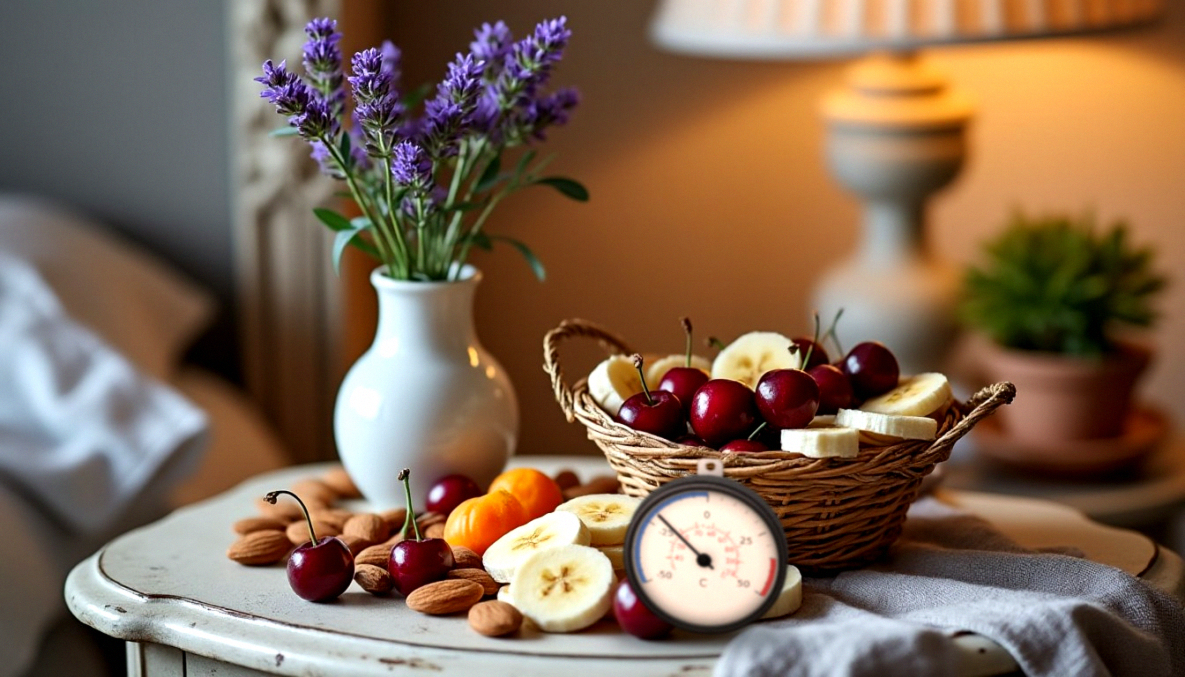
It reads -20 °C
